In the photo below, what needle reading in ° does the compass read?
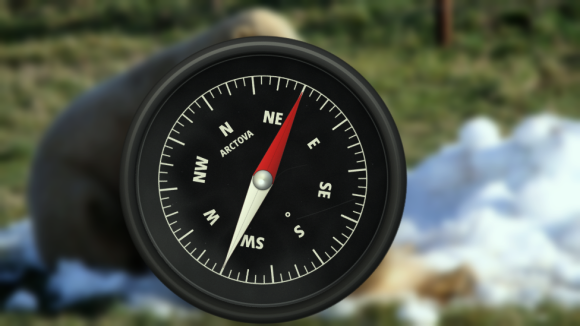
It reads 60 °
